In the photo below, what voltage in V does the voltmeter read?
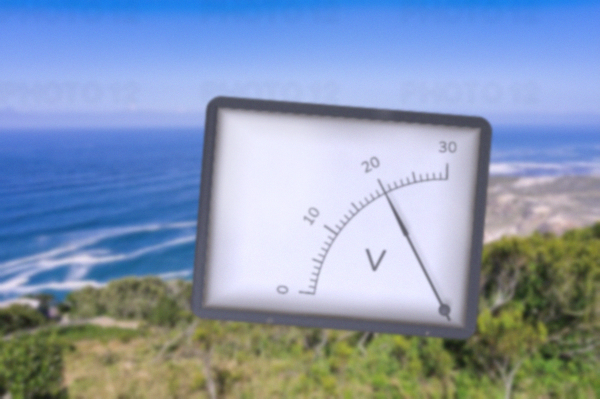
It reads 20 V
